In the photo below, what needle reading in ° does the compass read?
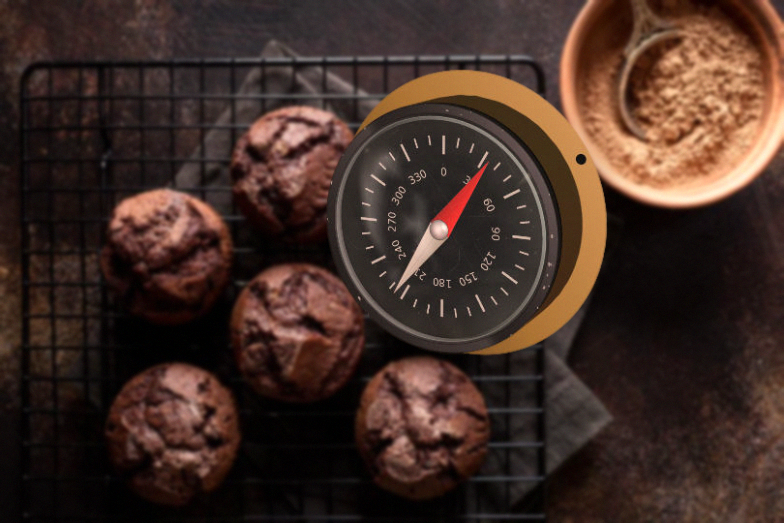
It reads 35 °
